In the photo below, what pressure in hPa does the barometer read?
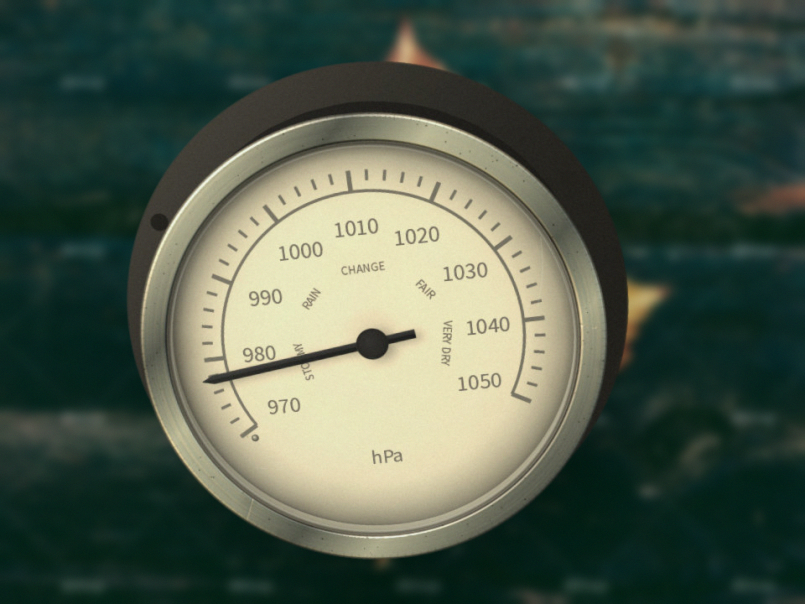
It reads 978 hPa
